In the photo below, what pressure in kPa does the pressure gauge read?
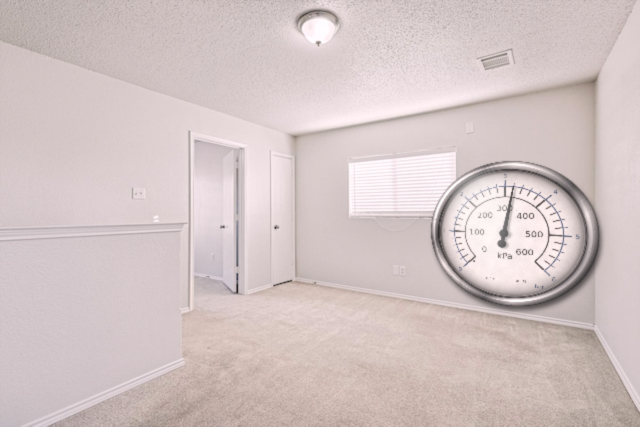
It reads 320 kPa
